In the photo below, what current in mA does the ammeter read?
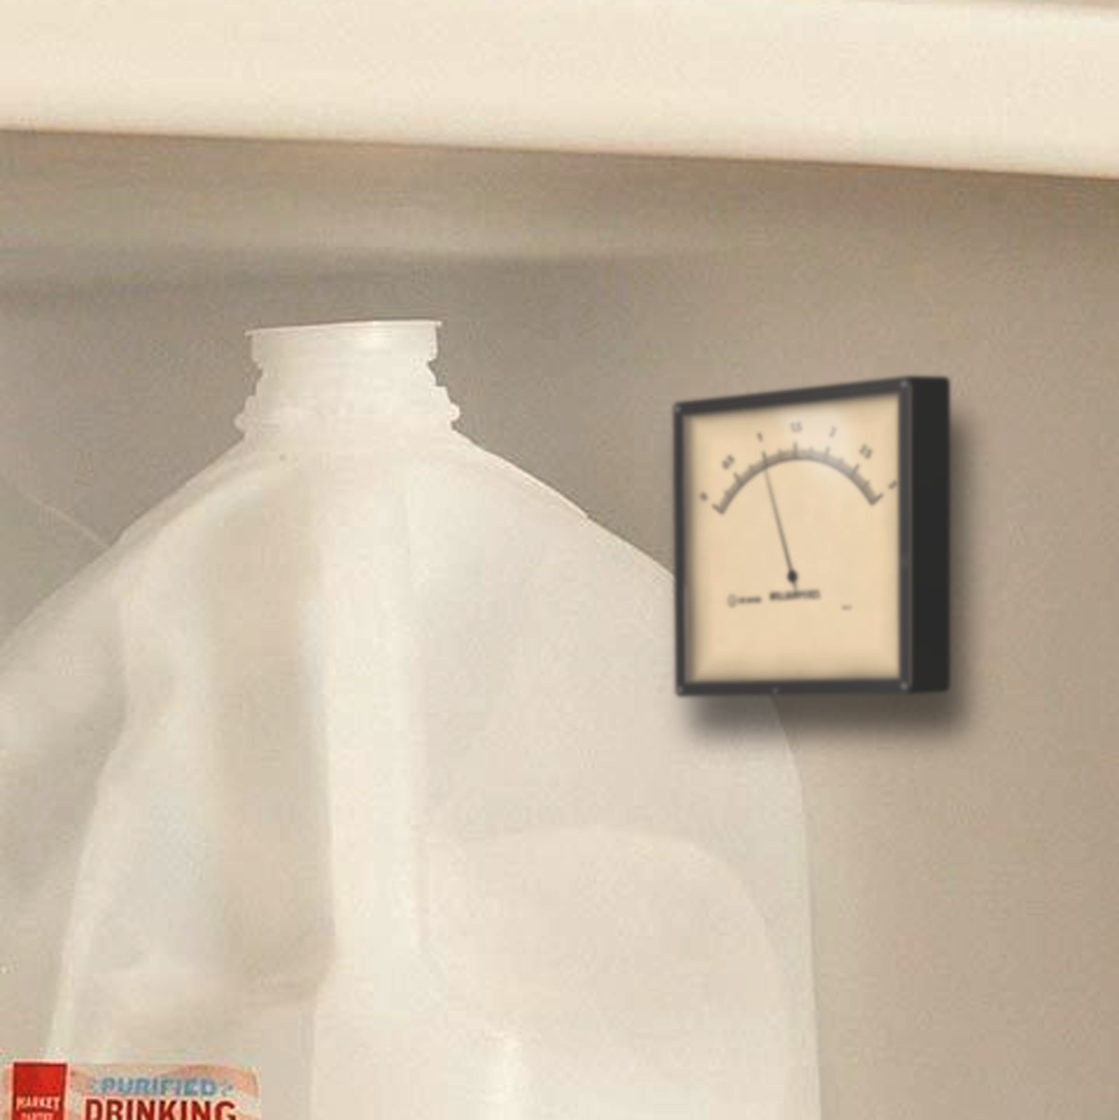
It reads 1 mA
